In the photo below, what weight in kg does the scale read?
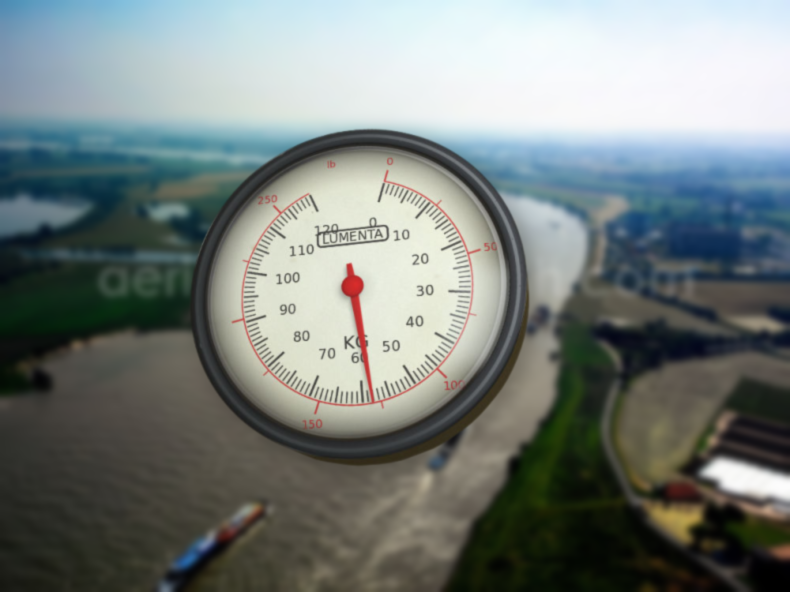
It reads 58 kg
